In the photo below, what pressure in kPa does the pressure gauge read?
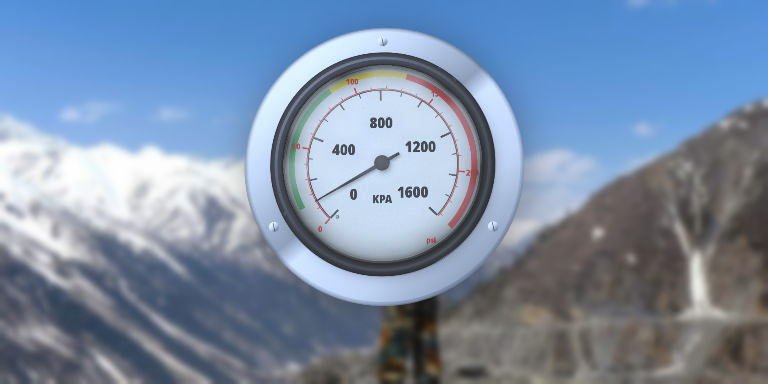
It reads 100 kPa
